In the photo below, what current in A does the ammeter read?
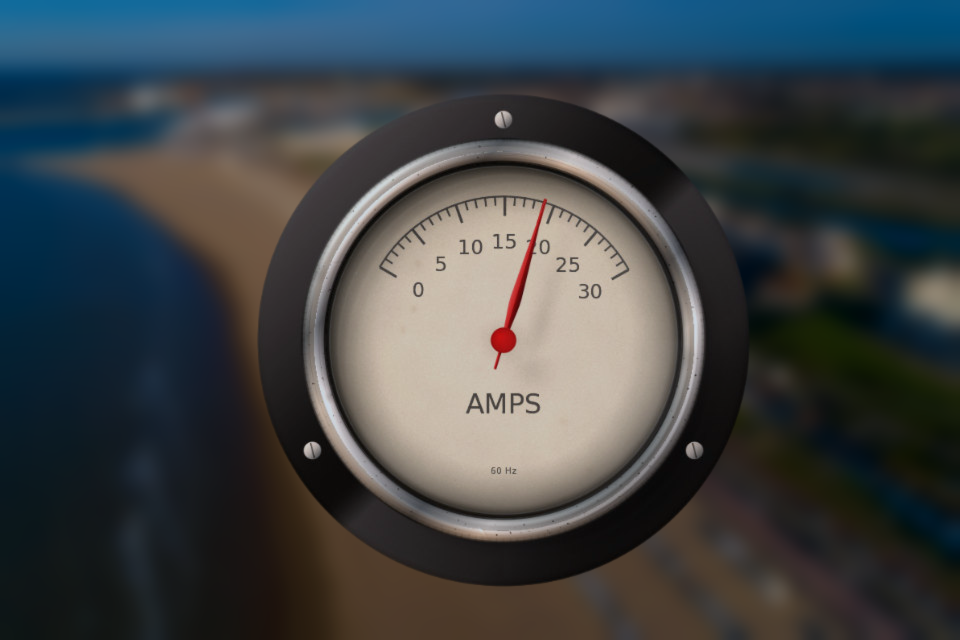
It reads 19 A
